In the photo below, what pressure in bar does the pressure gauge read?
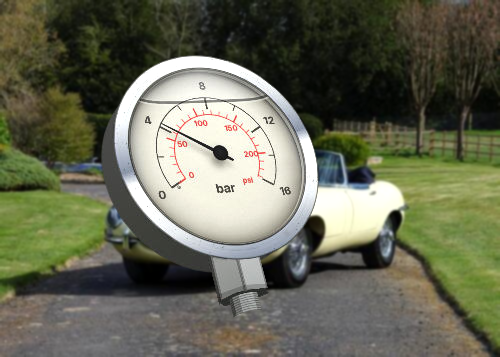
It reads 4 bar
